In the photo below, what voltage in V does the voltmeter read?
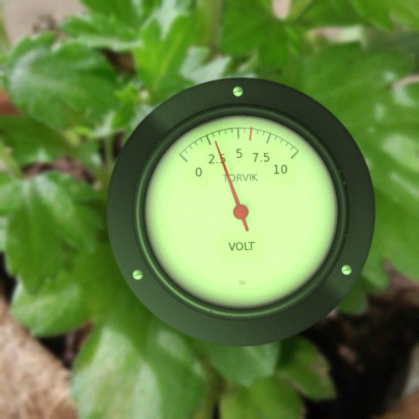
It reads 3 V
